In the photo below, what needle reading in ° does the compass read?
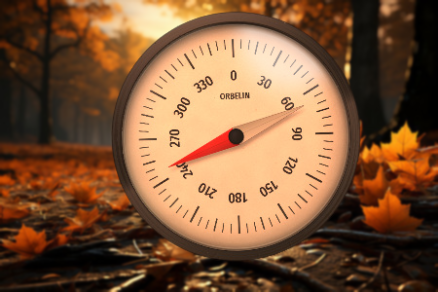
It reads 247.5 °
